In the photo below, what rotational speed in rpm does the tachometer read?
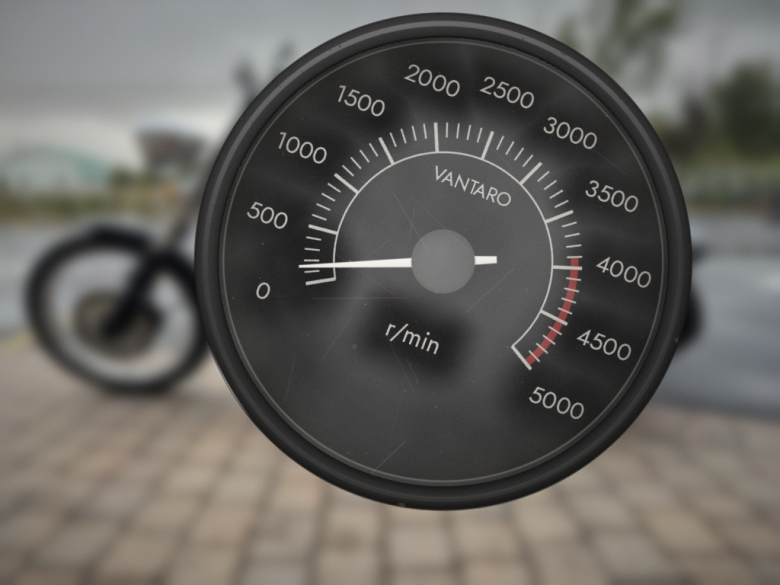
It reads 150 rpm
